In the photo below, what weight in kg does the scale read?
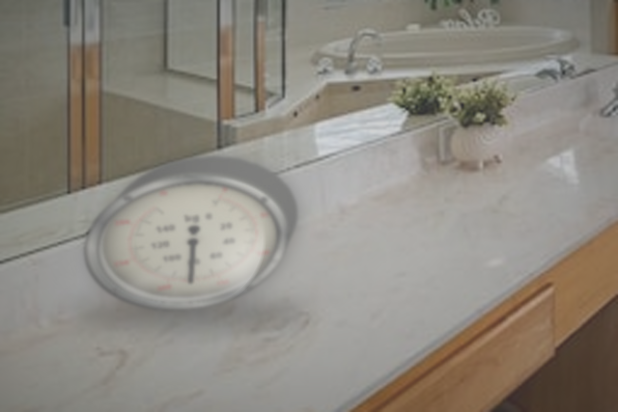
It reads 80 kg
